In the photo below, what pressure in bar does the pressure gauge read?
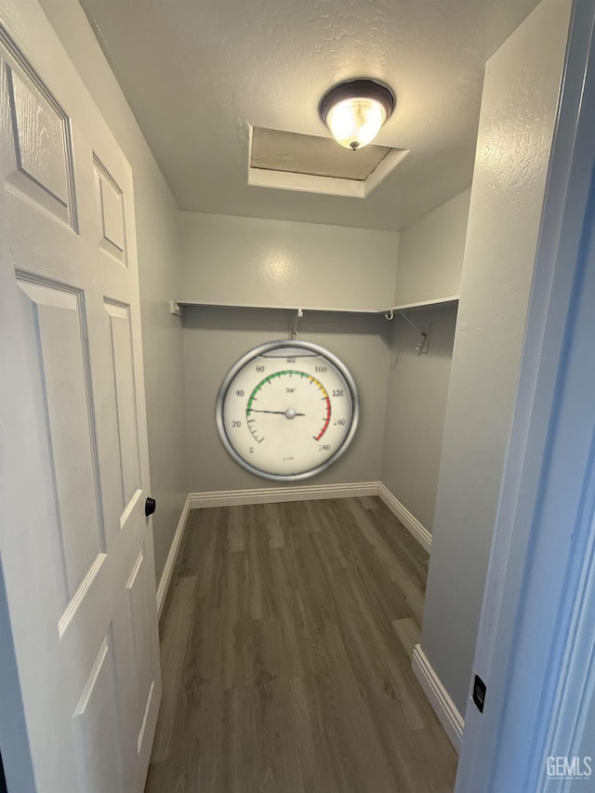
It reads 30 bar
